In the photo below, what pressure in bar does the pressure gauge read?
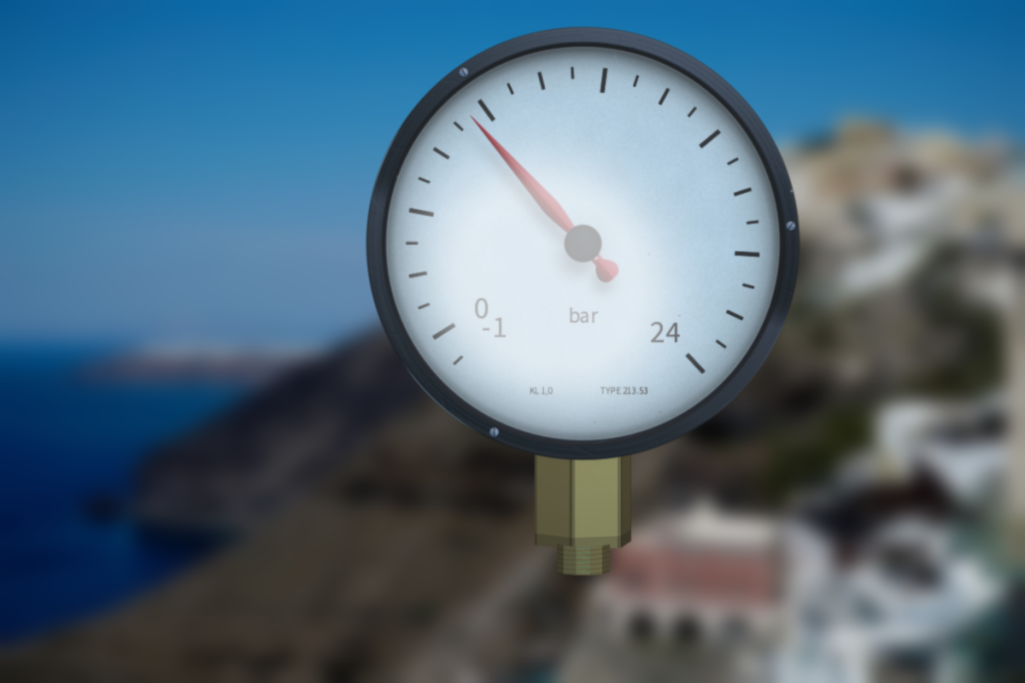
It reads 7.5 bar
